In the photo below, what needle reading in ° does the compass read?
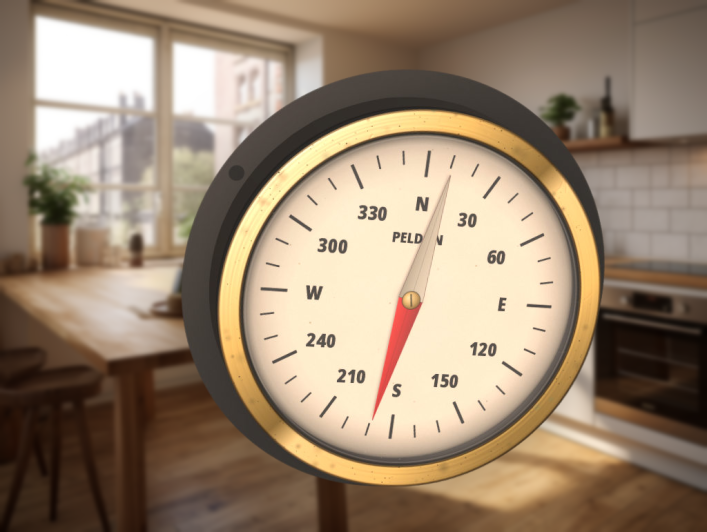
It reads 190 °
